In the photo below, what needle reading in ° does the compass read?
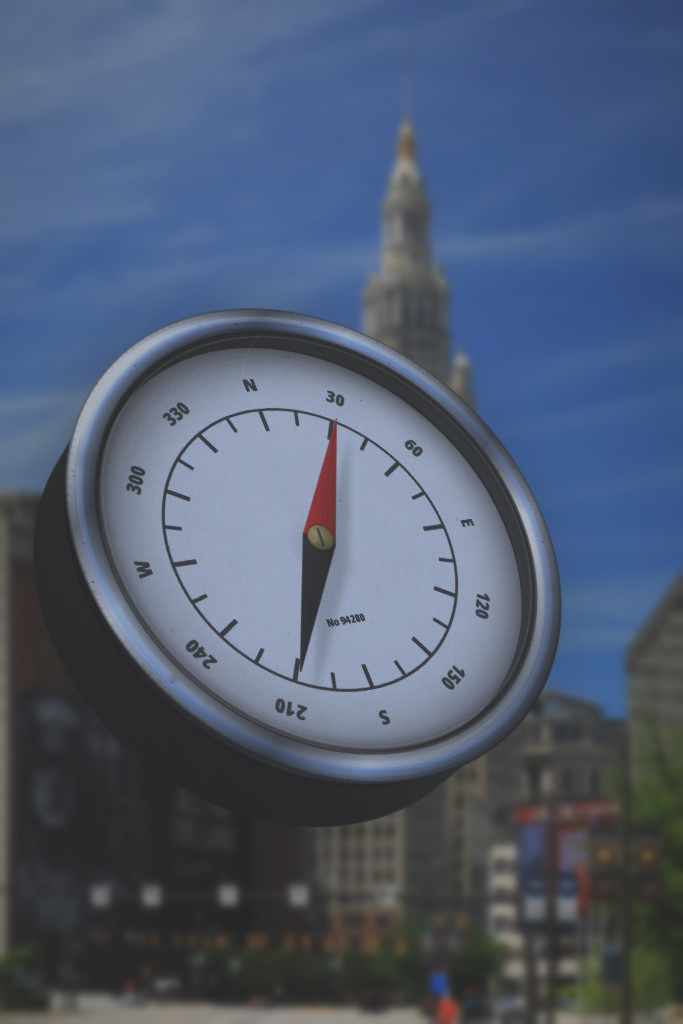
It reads 30 °
